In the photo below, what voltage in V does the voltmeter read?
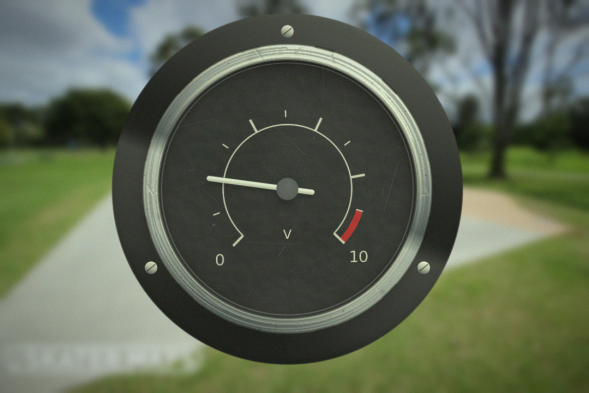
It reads 2 V
